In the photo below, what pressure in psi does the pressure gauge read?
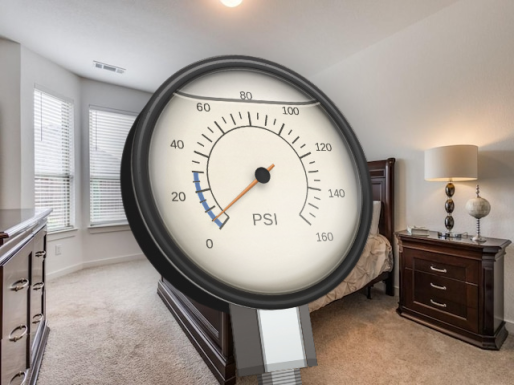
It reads 5 psi
